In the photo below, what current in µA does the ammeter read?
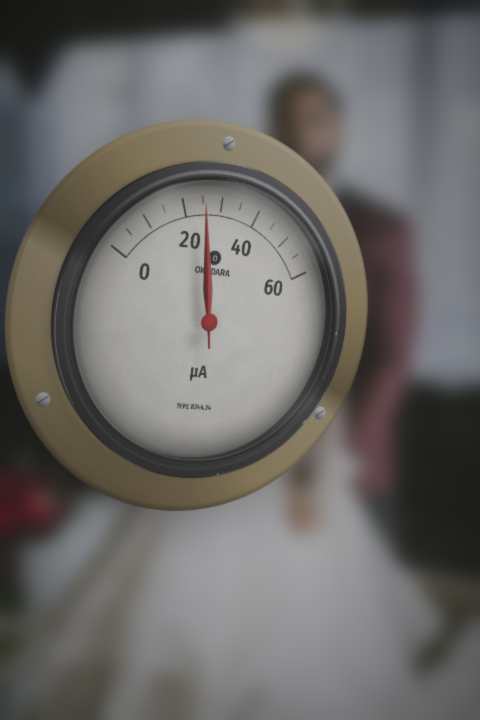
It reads 25 µA
